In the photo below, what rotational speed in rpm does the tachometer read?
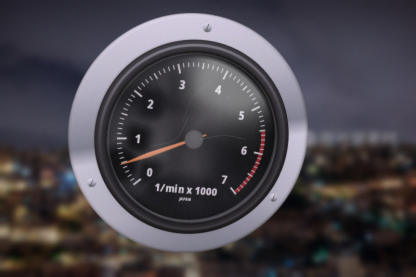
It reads 500 rpm
